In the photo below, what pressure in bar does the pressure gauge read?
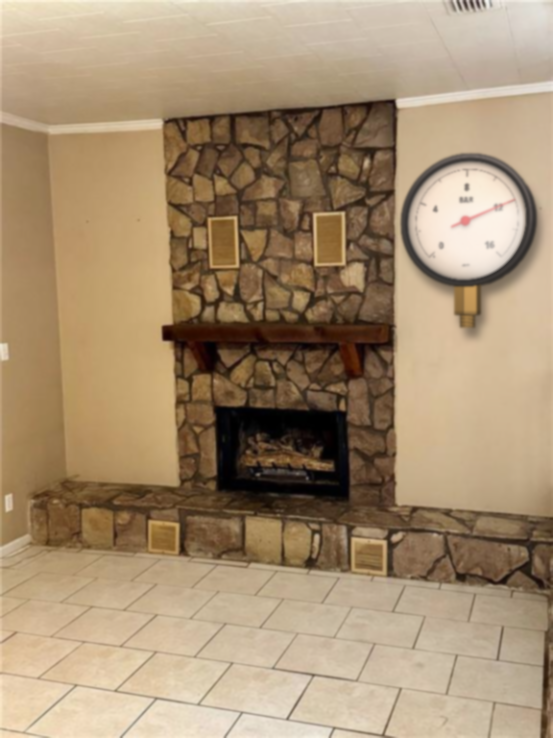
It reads 12 bar
